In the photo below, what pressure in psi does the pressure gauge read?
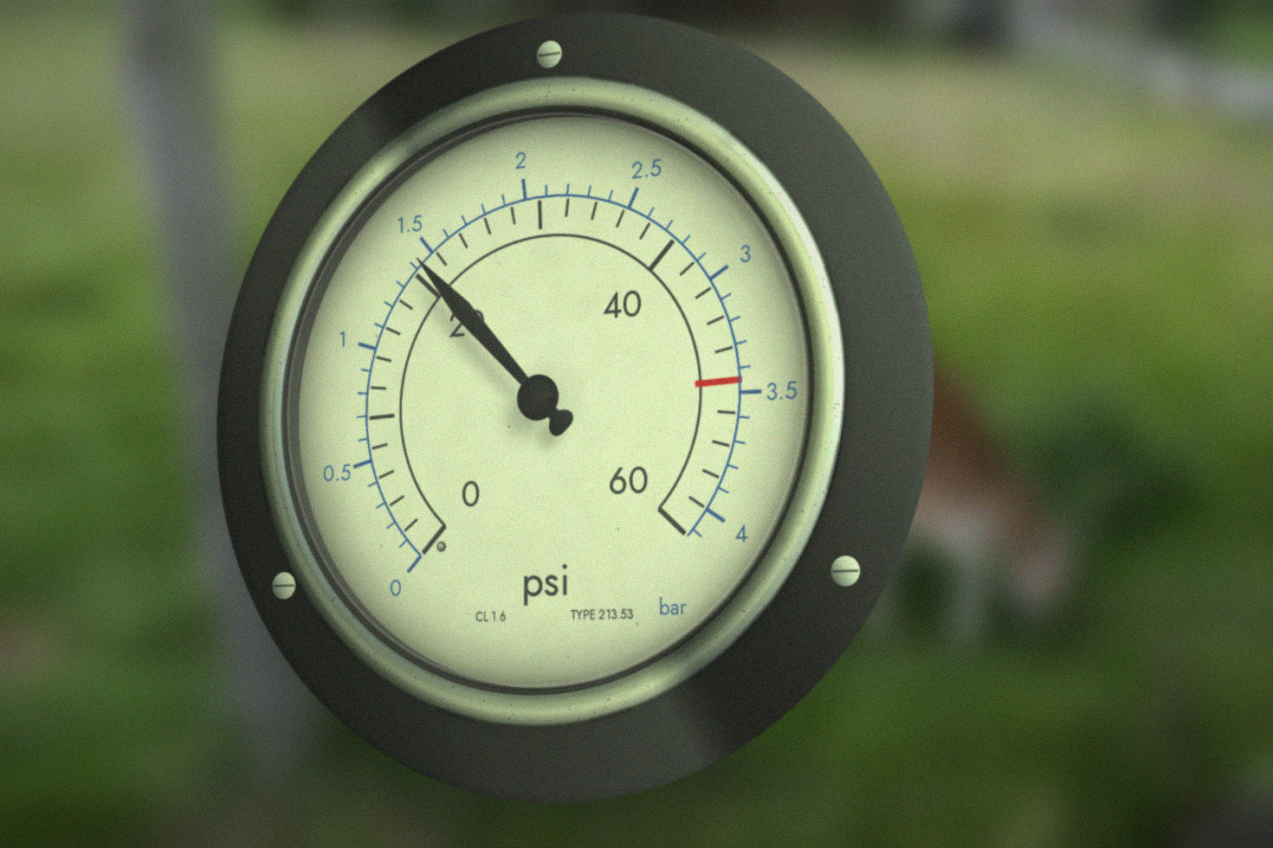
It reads 21 psi
